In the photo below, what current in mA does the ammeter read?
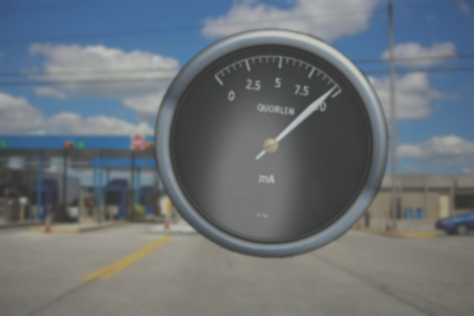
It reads 9.5 mA
